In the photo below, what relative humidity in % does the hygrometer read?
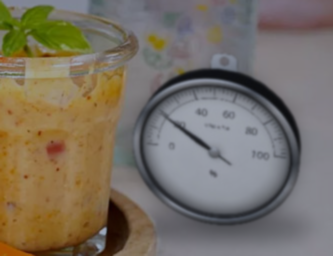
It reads 20 %
